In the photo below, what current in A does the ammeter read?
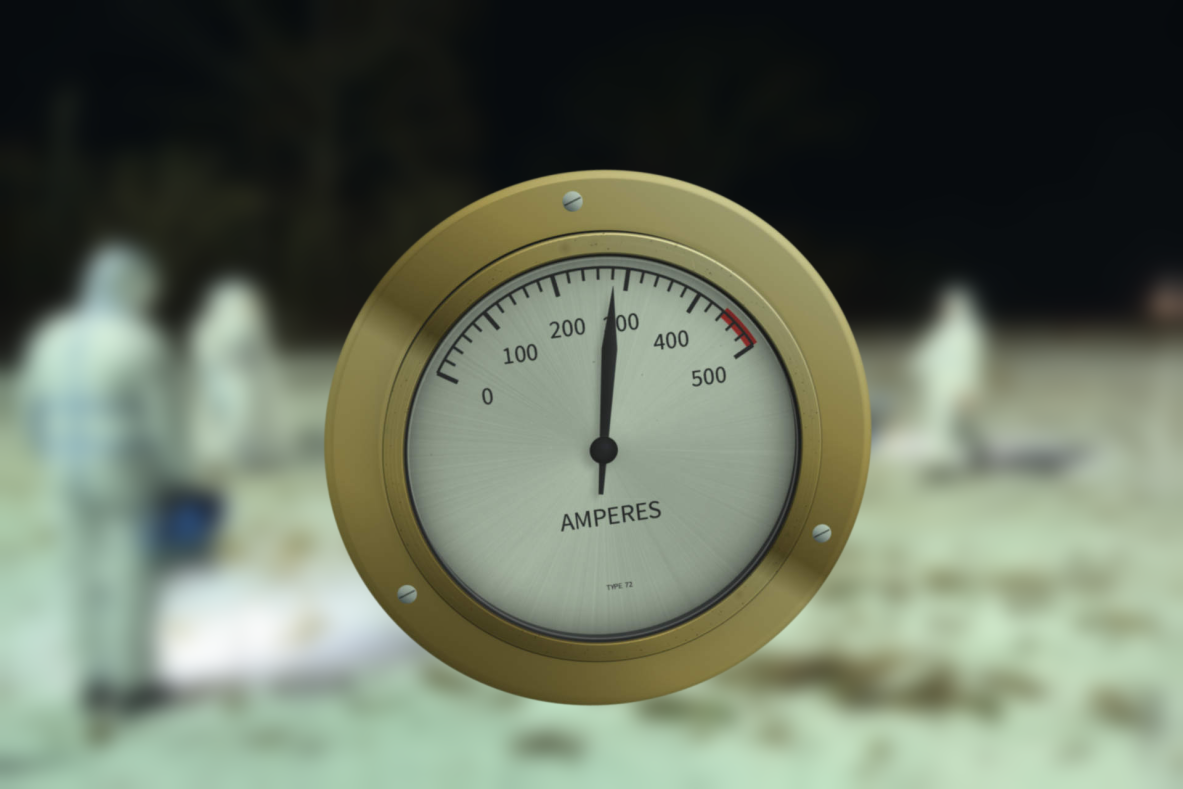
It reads 280 A
